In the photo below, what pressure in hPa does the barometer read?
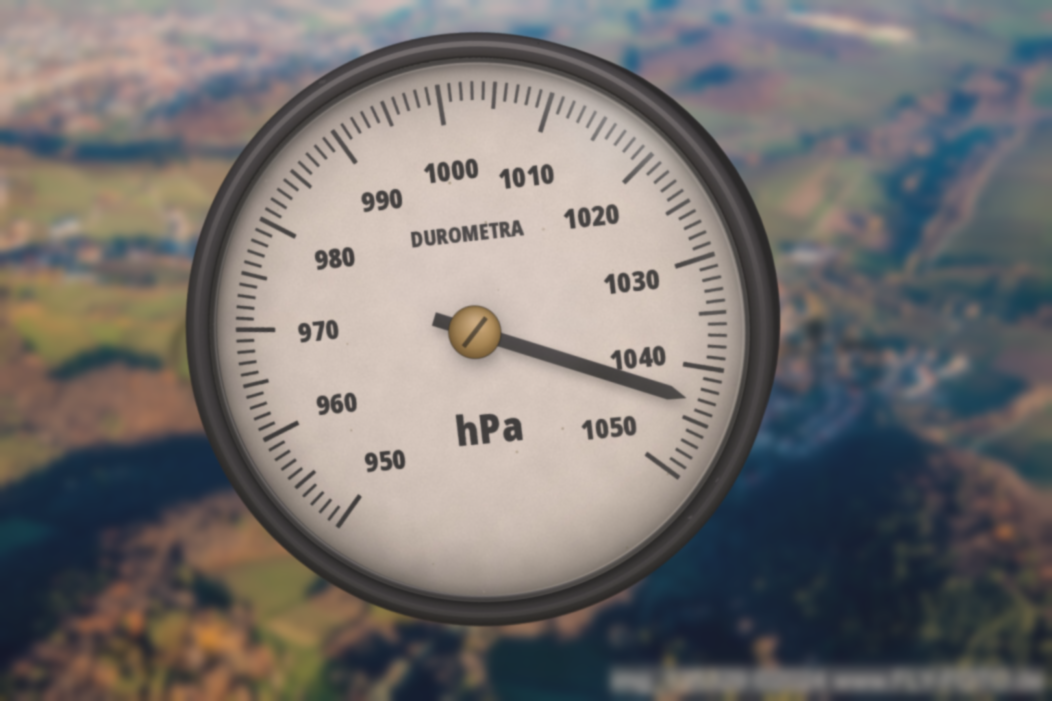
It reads 1043 hPa
